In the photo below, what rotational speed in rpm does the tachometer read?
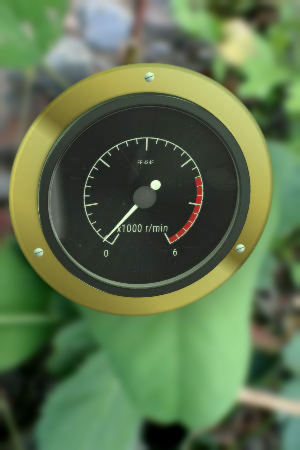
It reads 200 rpm
